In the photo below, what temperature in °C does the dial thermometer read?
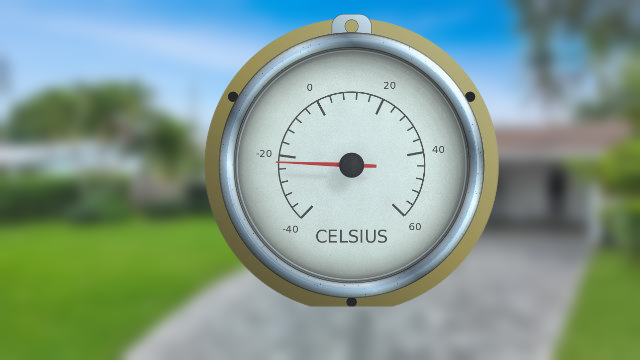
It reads -22 °C
